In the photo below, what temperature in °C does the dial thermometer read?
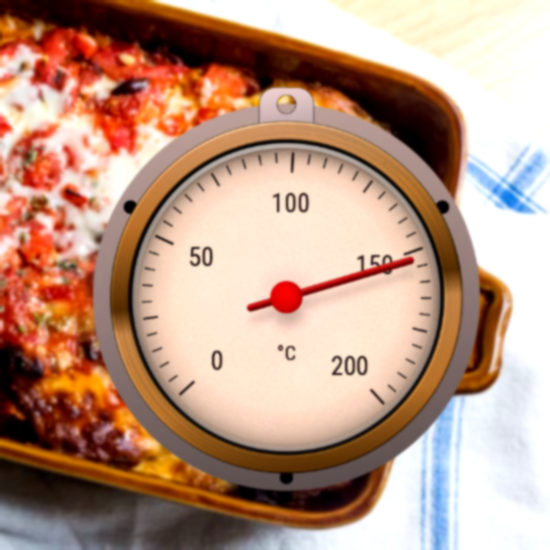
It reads 152.5 °C
